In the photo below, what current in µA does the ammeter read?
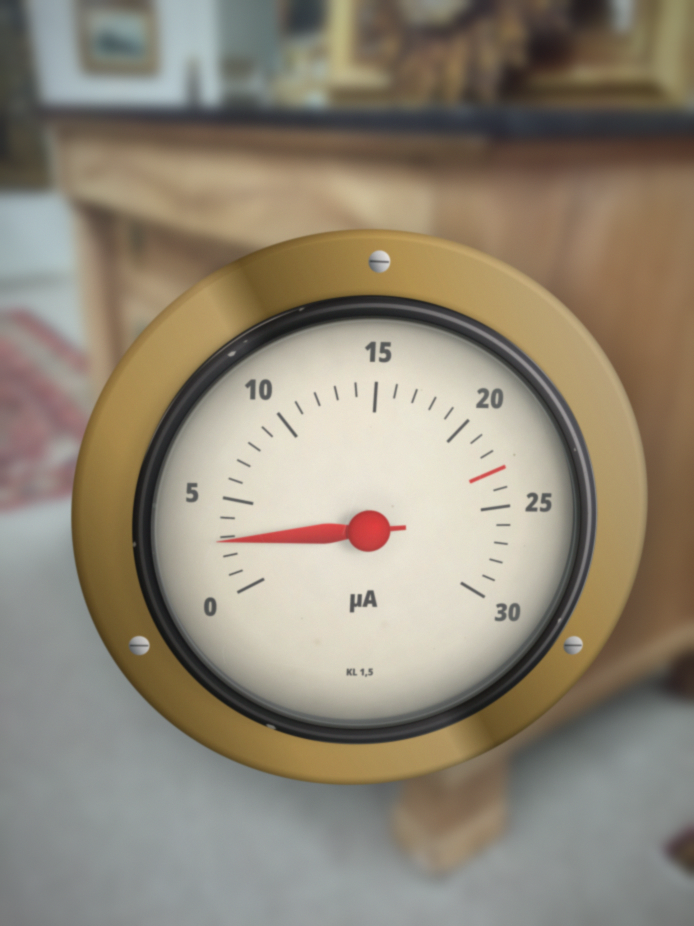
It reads 3 µA
